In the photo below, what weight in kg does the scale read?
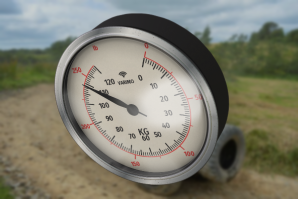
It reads 110 kg
